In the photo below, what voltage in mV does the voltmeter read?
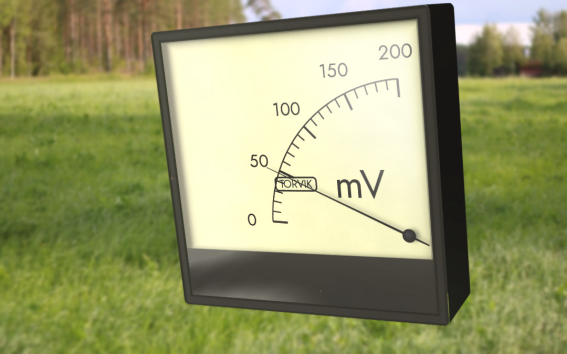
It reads 50 mV
